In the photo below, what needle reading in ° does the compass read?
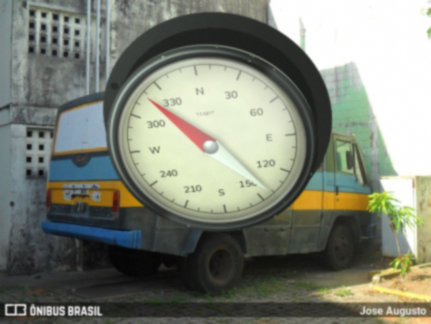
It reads 320 °
